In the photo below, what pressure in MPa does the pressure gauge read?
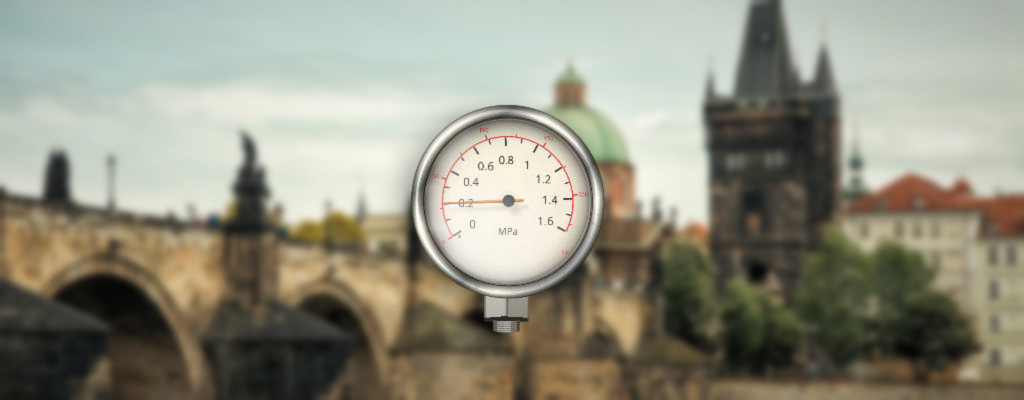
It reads 0.2 MPa
